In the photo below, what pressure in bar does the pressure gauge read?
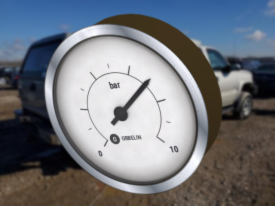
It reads 7 bar
